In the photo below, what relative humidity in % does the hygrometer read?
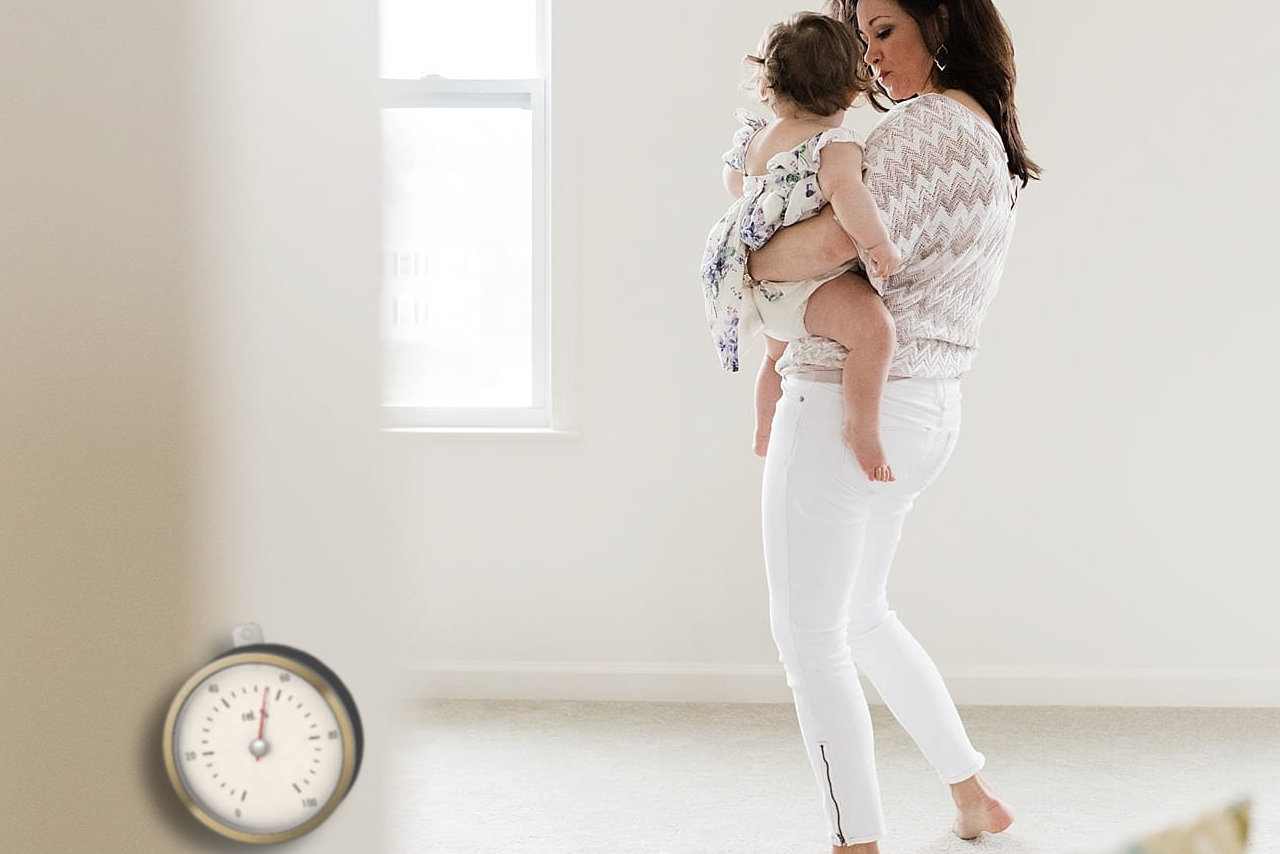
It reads 56 %
